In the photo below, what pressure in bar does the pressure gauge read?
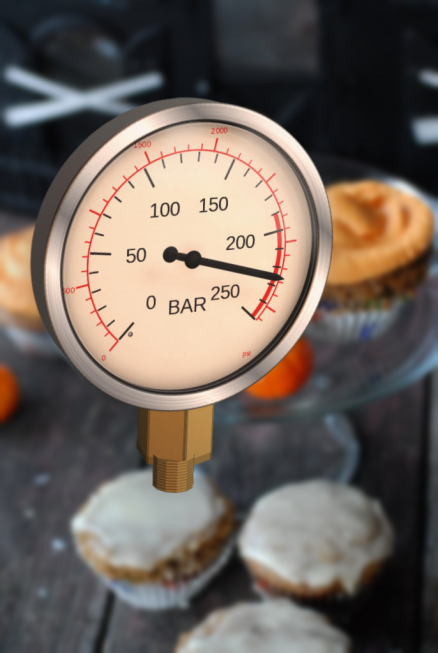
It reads 225 bar
